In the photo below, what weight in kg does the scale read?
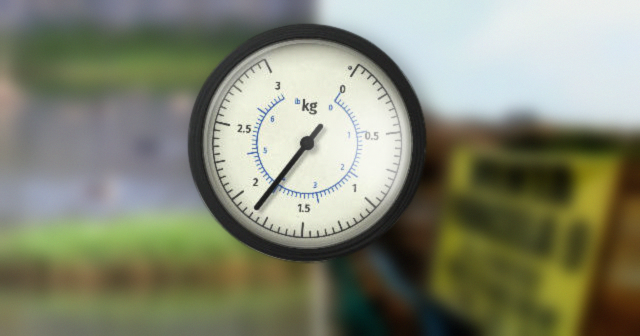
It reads 1.85 kg
